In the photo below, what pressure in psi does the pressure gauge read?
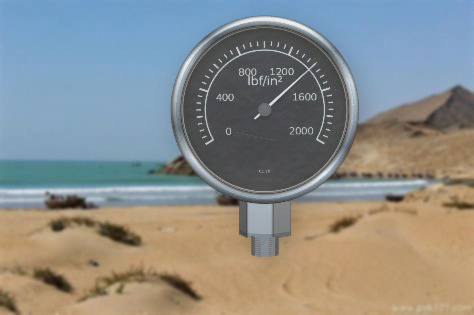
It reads 1400 psi
